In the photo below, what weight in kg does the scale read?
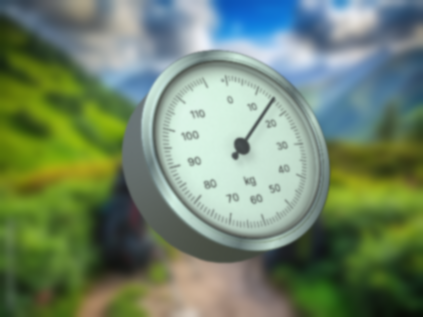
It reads 15 kg
